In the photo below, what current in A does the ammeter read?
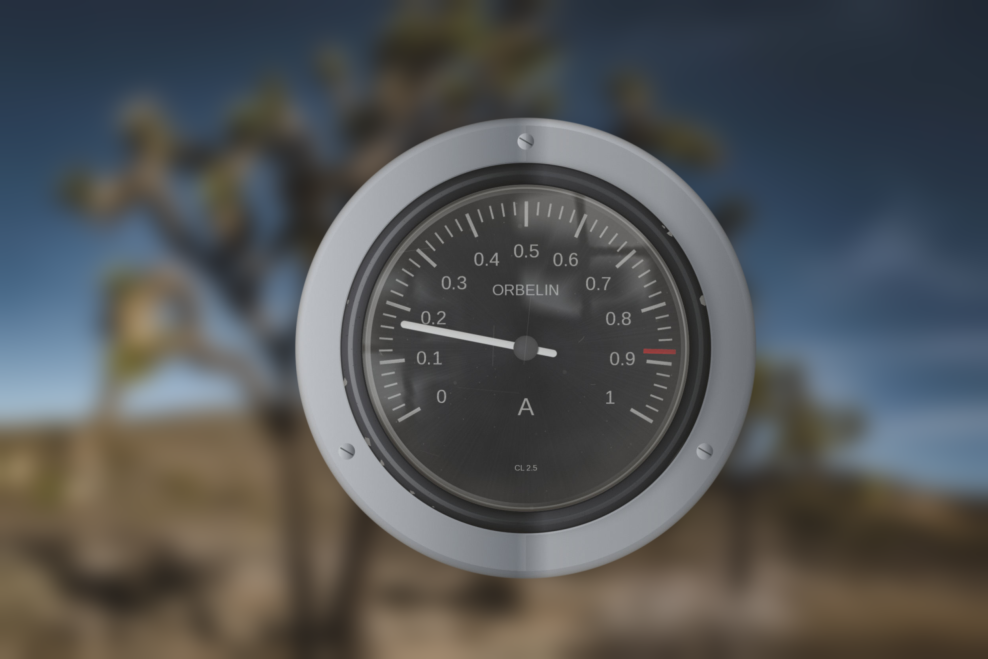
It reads 0.17 A
